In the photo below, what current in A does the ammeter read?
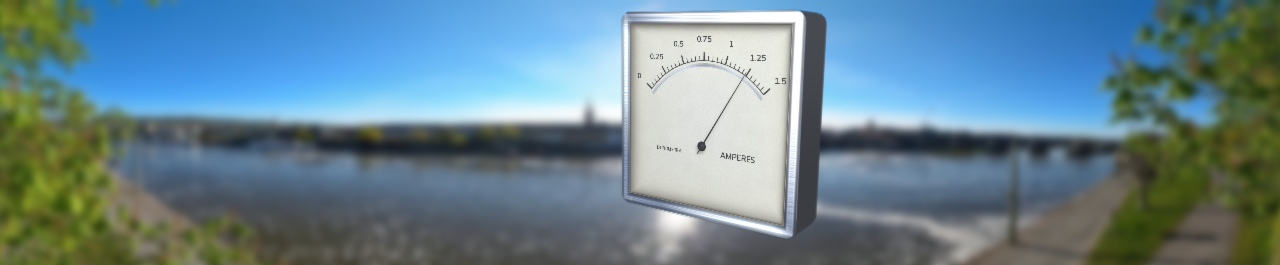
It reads 1.25 A
